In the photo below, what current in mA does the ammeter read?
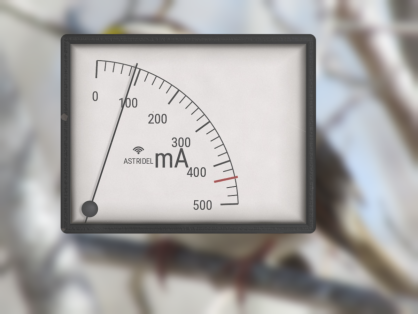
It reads 90 mA
